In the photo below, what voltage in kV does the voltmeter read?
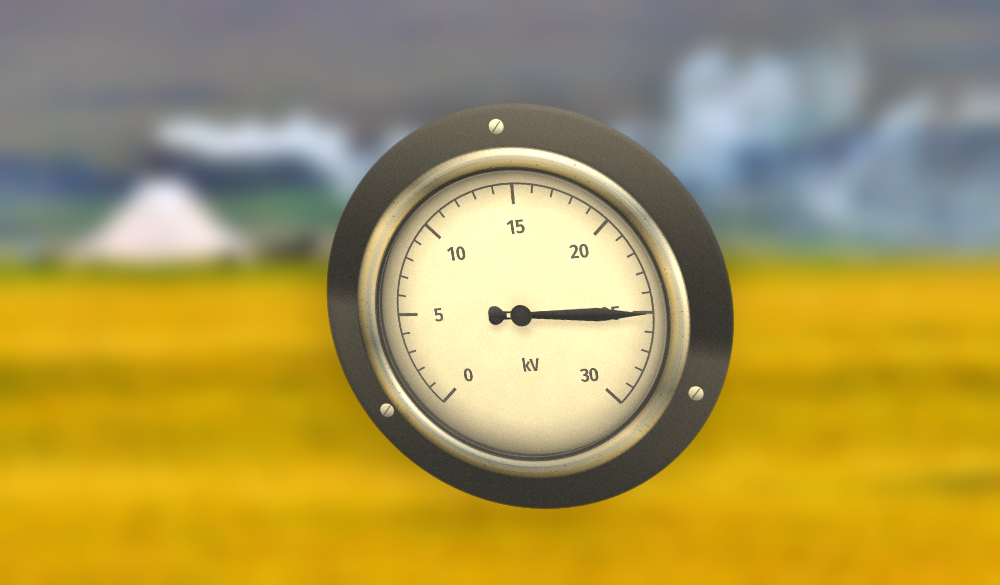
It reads 25 kV
